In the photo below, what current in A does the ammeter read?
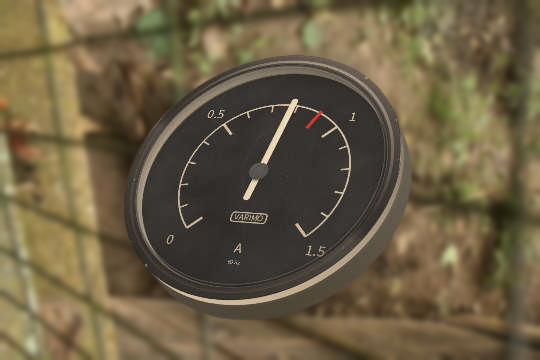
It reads 0.8 A
